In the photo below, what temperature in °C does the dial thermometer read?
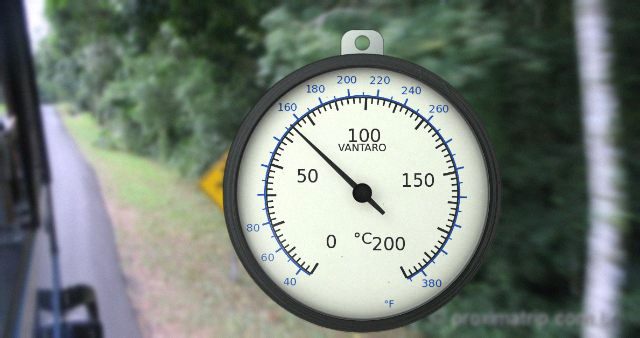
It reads 67.5 °C
